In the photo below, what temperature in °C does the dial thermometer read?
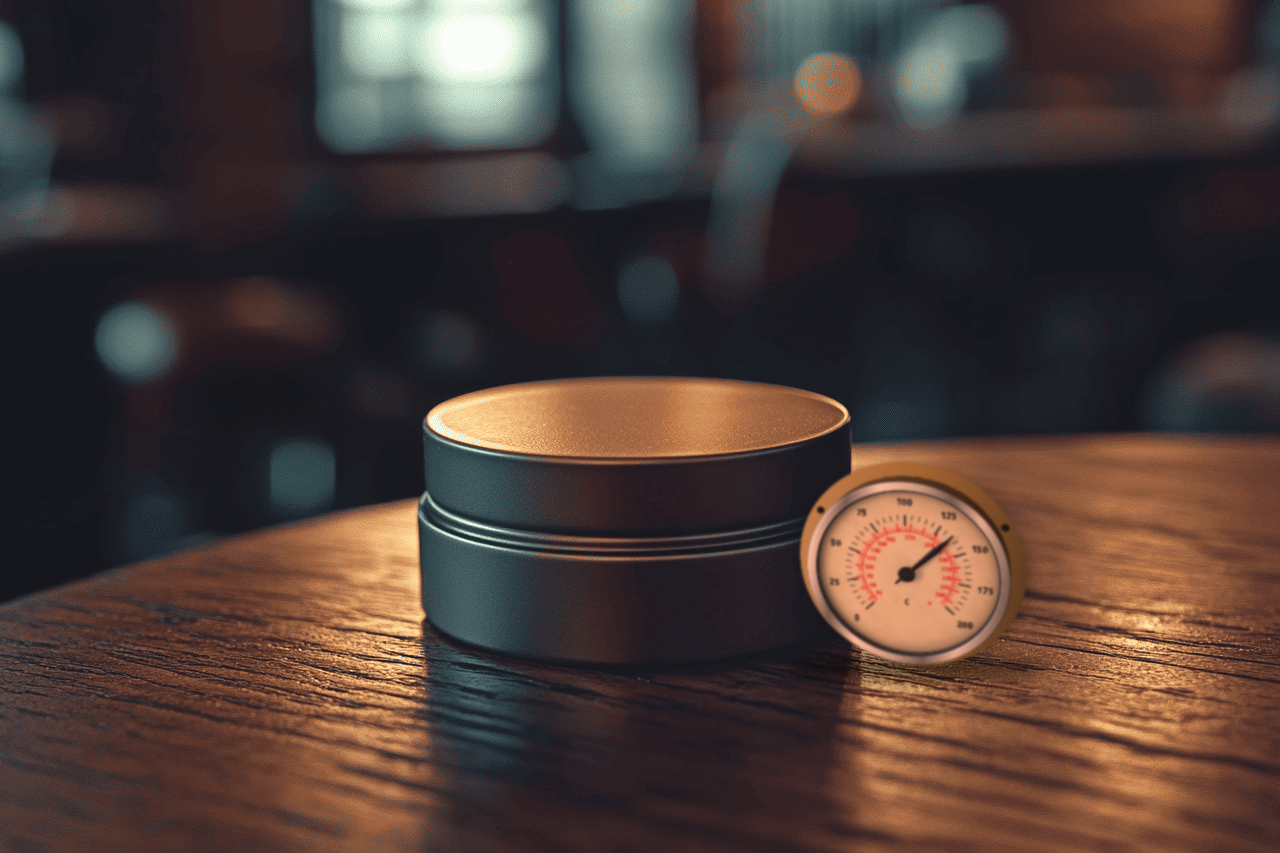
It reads 135 °C
